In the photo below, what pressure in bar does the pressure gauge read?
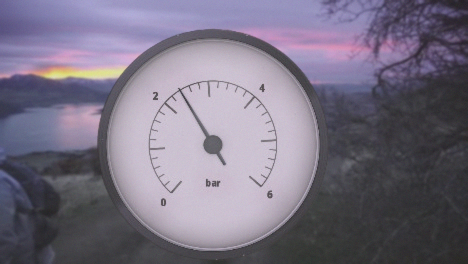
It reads 2.4 bar
